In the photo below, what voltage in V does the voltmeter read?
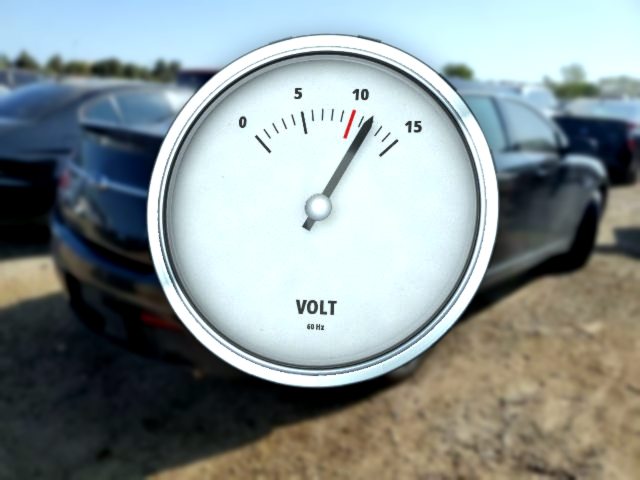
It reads 12 V
